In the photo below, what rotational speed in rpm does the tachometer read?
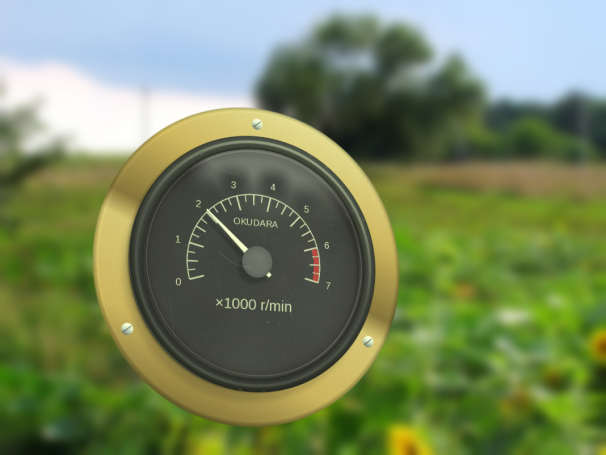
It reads 2000 rpm
